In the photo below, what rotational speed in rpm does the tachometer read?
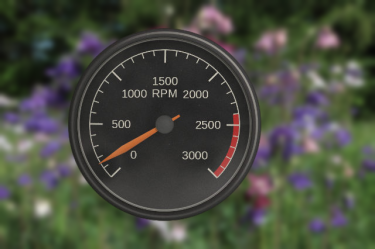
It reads 150 rpm
